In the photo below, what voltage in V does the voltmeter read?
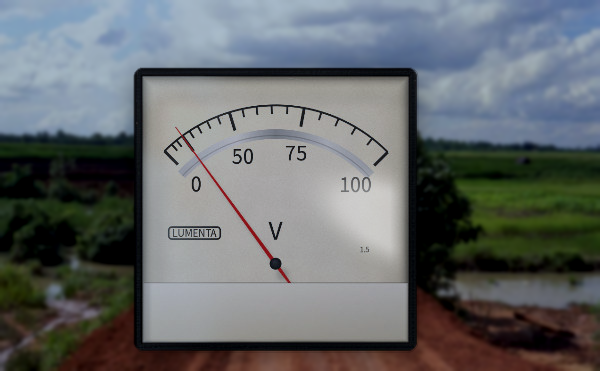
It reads 25 V
